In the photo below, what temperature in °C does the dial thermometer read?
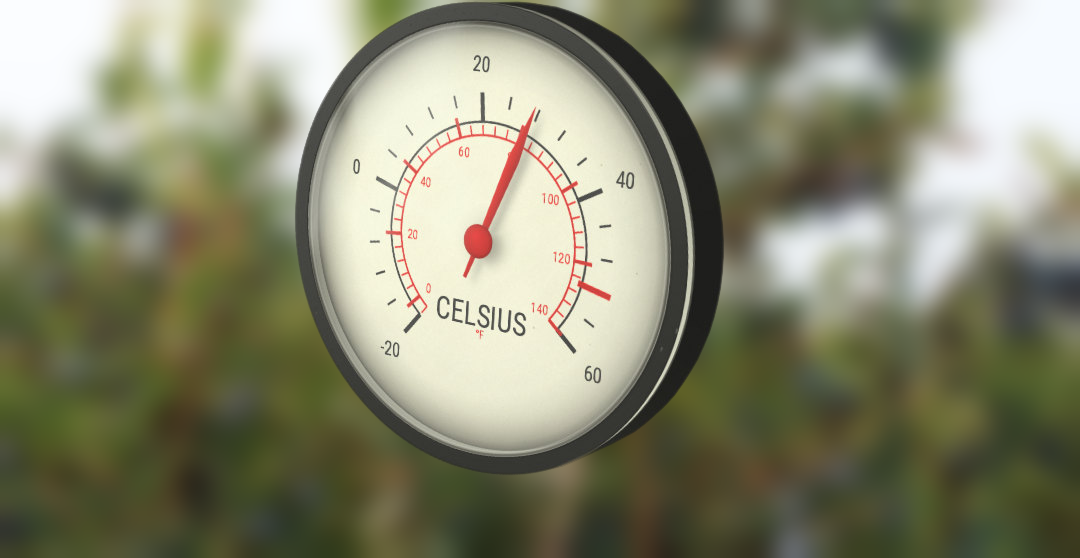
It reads 28 °C
